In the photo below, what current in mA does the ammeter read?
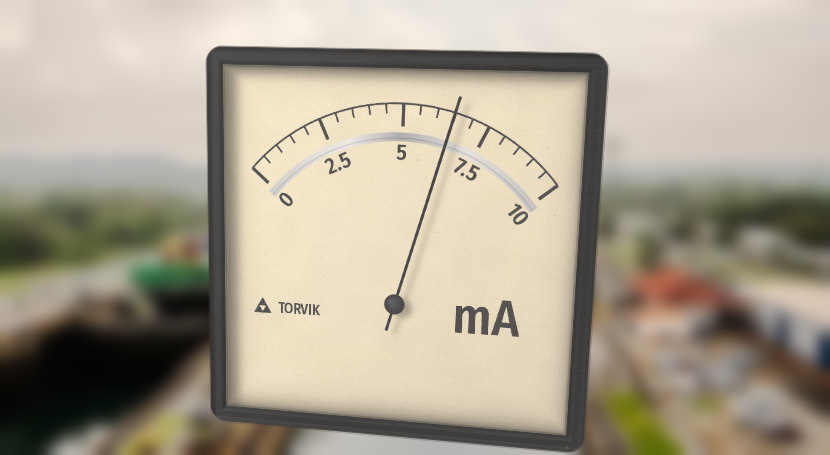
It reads 6.5 mA
